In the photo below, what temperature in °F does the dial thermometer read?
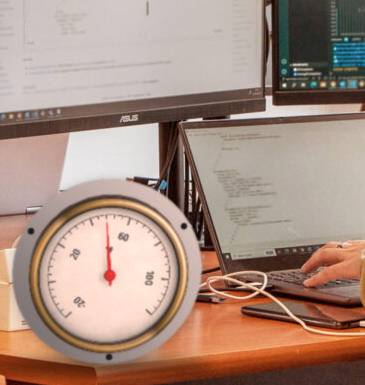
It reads 48 °F
